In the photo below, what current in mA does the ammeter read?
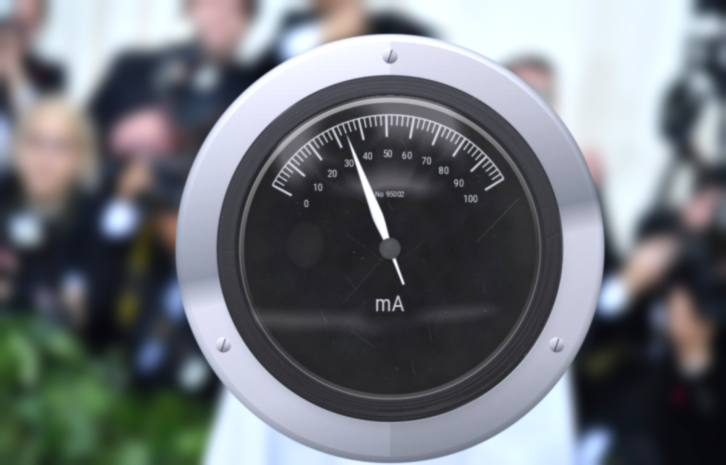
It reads 34 mA
